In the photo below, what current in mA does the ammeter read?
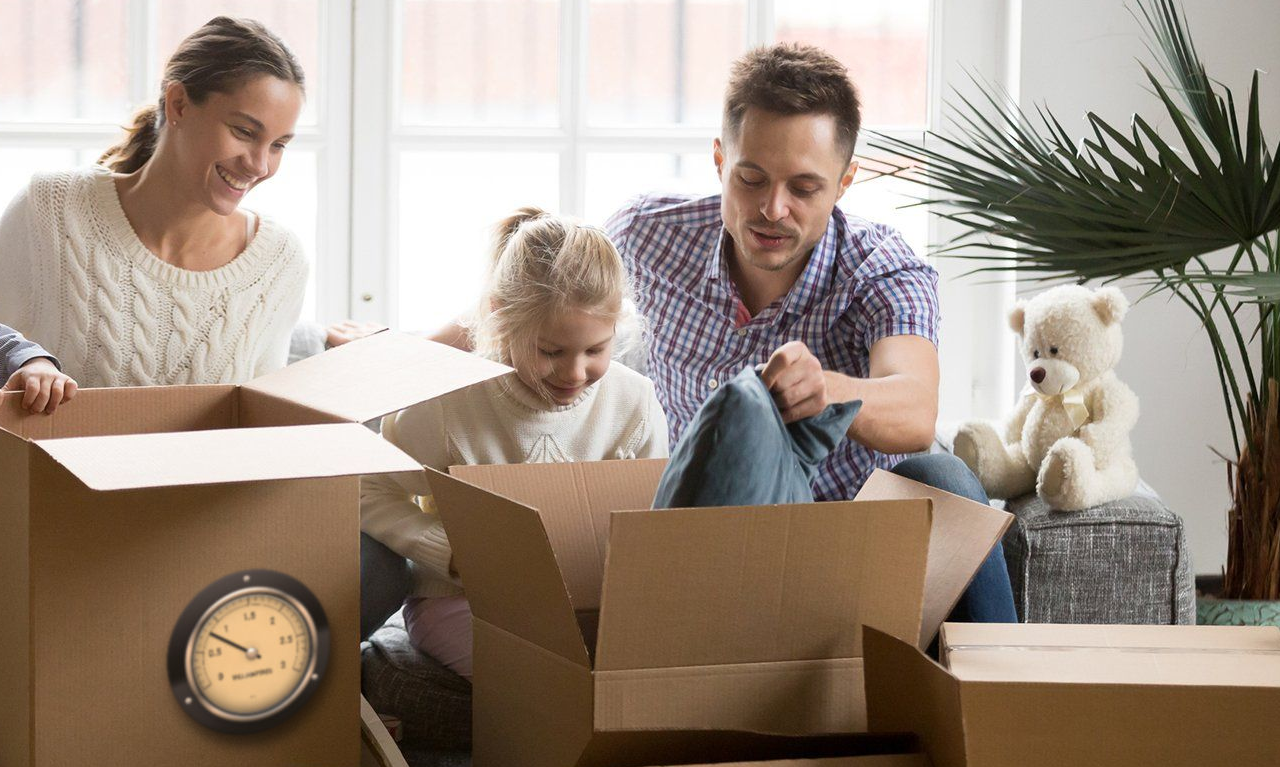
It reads 0.8 mA
